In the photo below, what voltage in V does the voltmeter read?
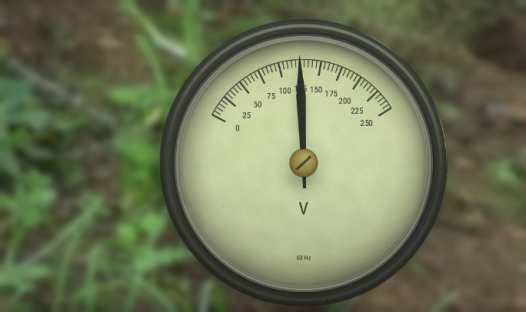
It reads 125 V
